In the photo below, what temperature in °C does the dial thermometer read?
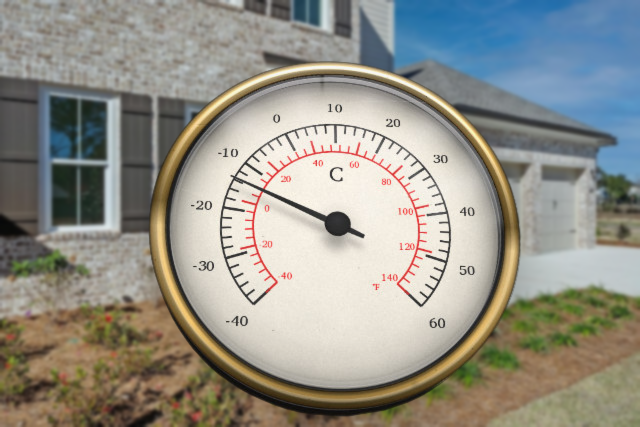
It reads -14 °C
